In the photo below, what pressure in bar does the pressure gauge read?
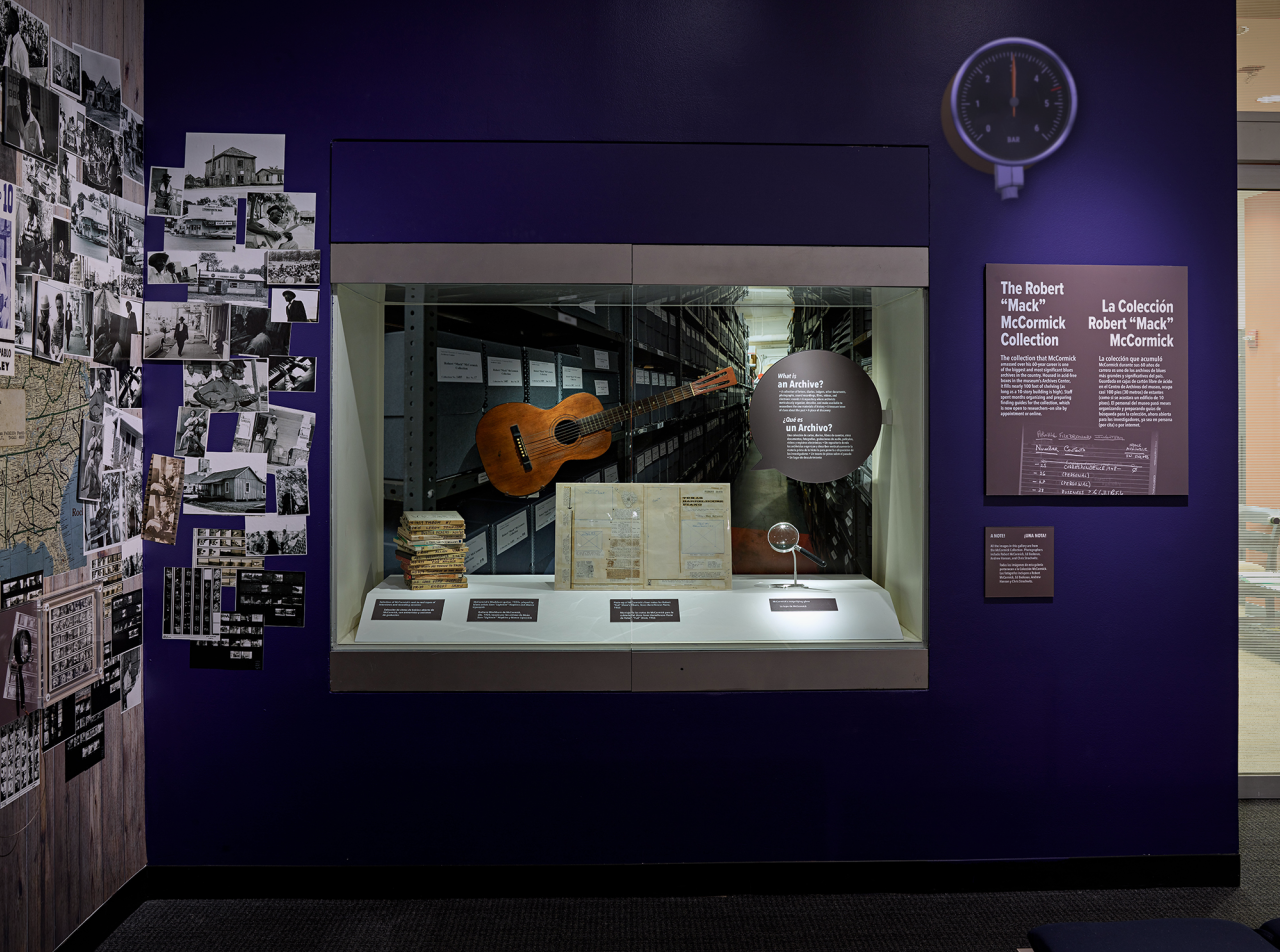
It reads 3 bar
